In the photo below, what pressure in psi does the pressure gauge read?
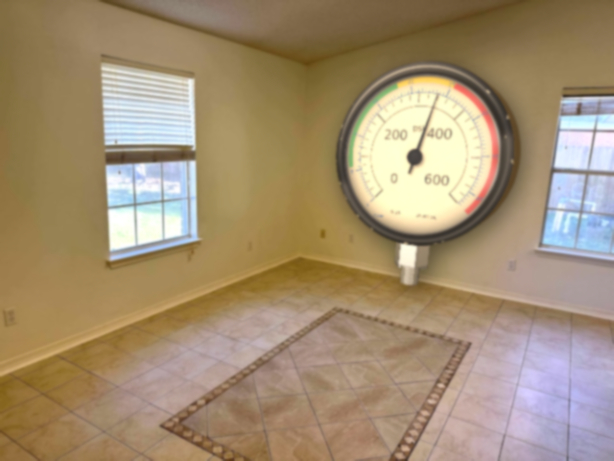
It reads 340 psi
